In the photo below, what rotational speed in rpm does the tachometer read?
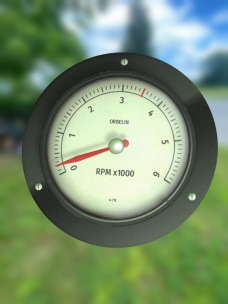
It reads 200 rpm
